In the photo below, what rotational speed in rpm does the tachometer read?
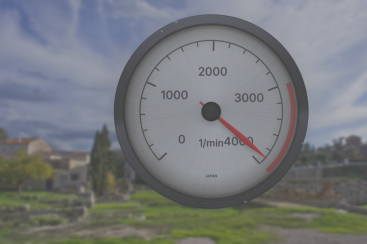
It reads 3900 rpm
